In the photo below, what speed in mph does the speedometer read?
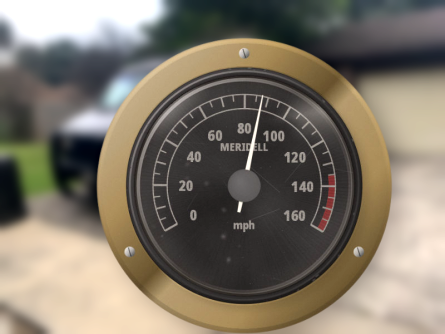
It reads 87.5 mph
